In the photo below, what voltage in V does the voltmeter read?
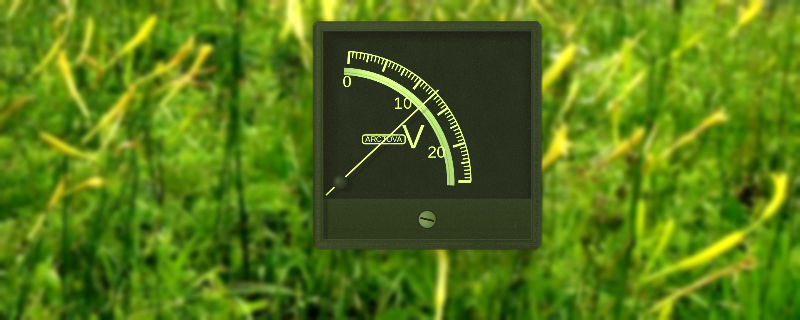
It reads 12.5 V
